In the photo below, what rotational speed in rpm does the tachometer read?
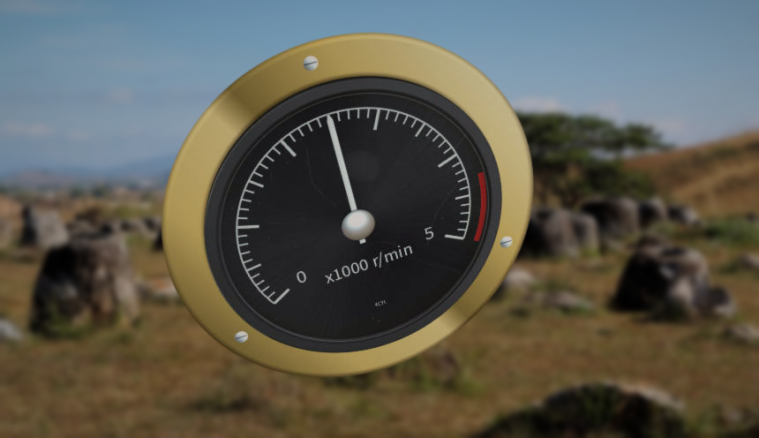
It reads 2500 rpm
